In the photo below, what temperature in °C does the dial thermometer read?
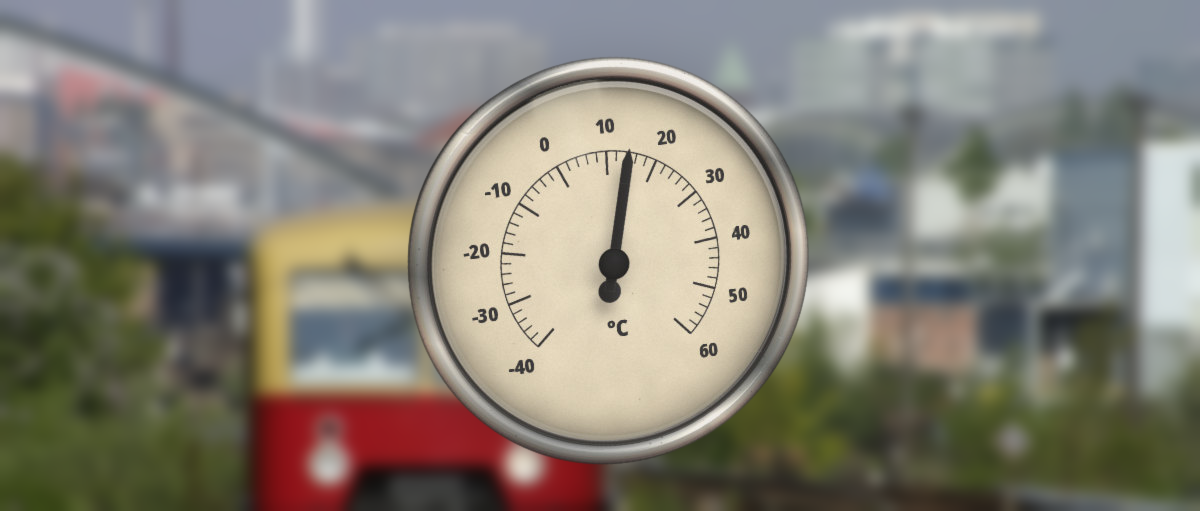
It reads 14 °C
